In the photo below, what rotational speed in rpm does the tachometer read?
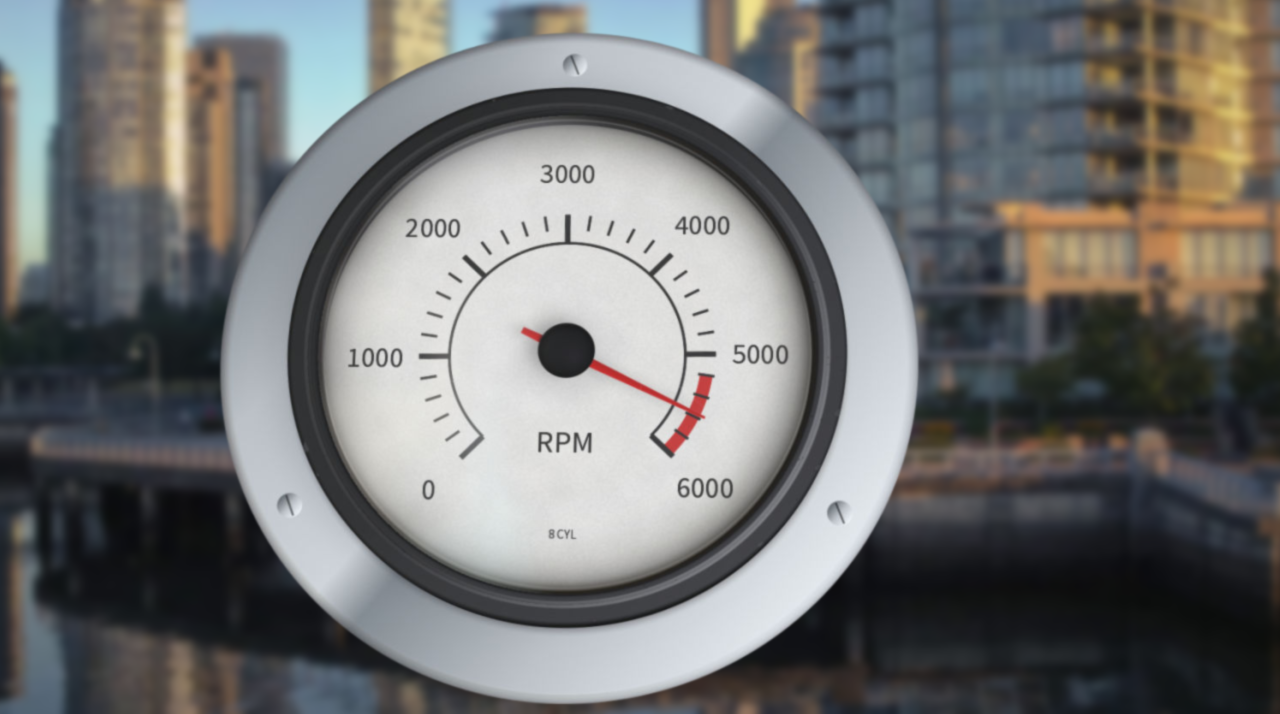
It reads 5600 rpm
